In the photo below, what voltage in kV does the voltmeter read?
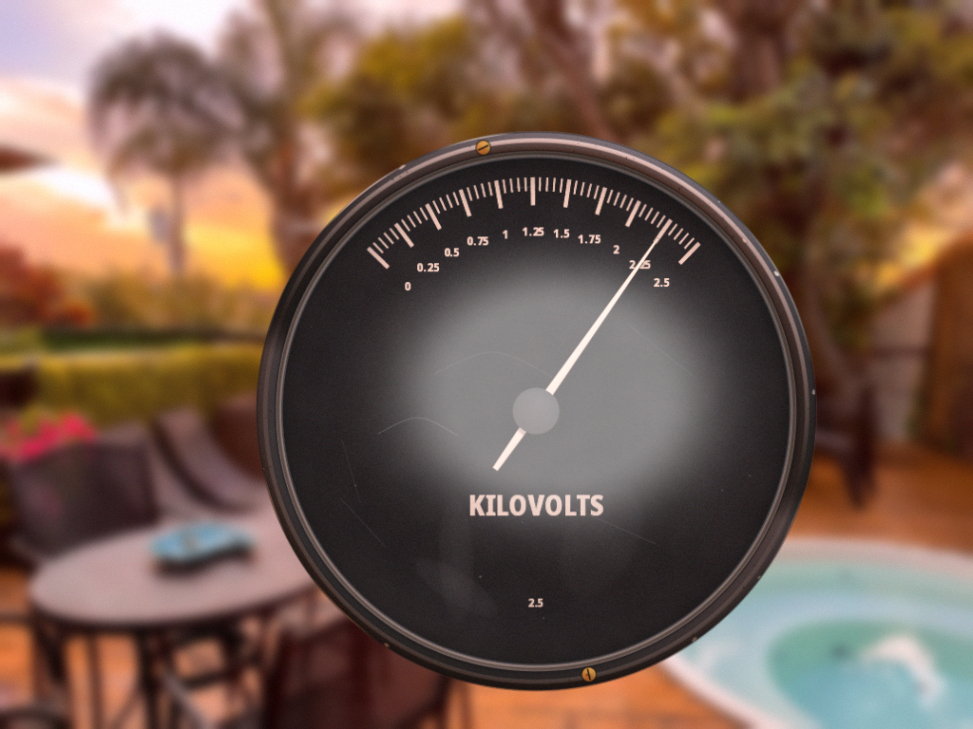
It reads 2.25 kV
